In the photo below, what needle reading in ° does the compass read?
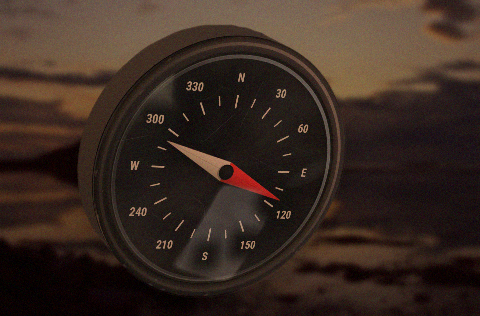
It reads 112.5 °
